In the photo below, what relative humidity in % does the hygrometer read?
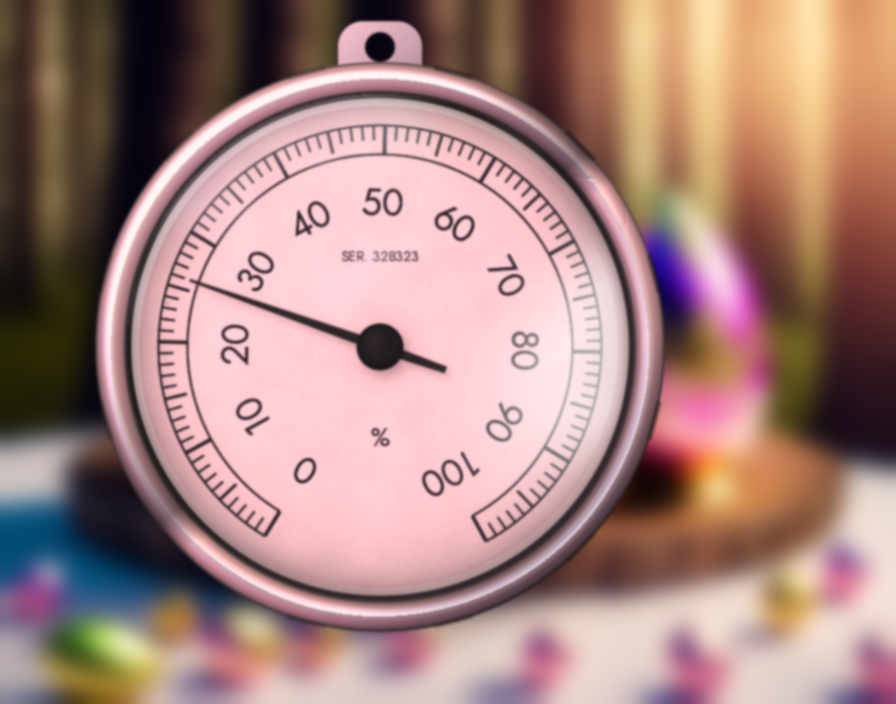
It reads 26 %
